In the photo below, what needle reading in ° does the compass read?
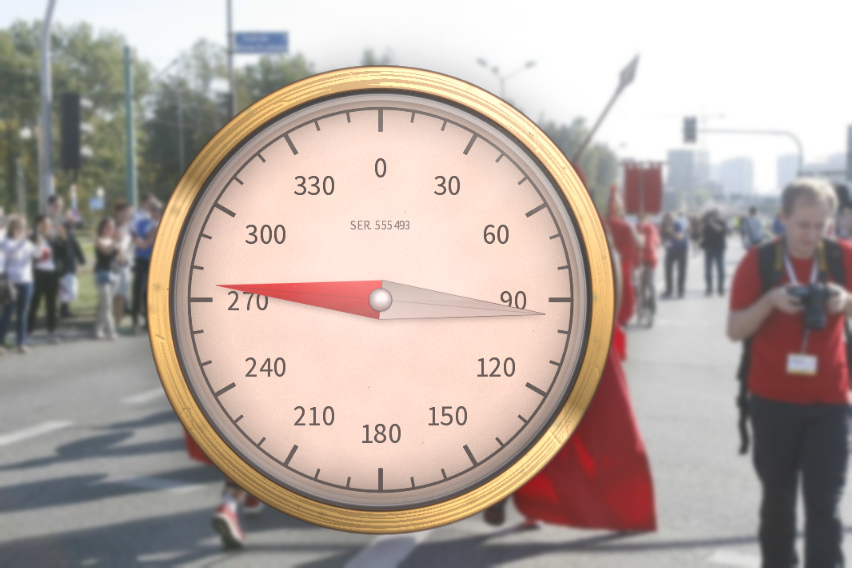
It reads 275 °
